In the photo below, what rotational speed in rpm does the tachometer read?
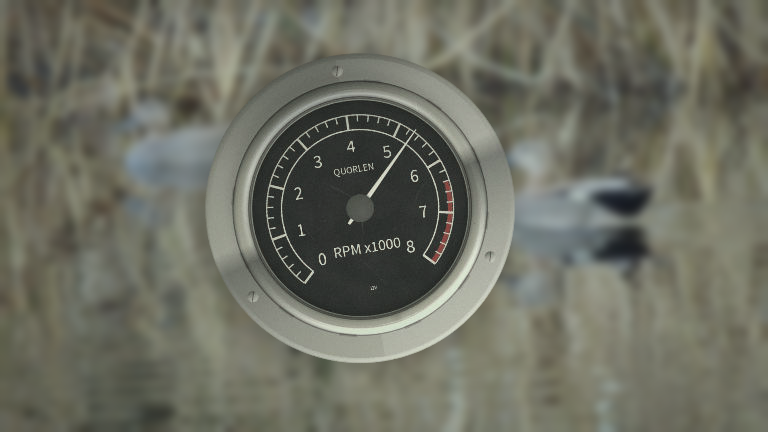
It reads 5300 rpm
